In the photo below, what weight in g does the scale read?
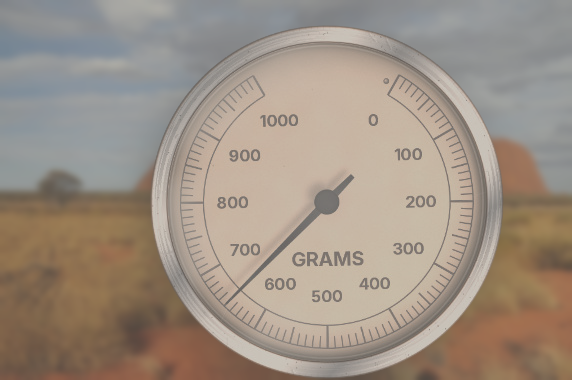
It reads 650 g
